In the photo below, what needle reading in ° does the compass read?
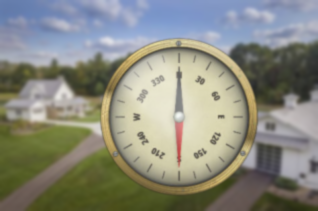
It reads 180 °
